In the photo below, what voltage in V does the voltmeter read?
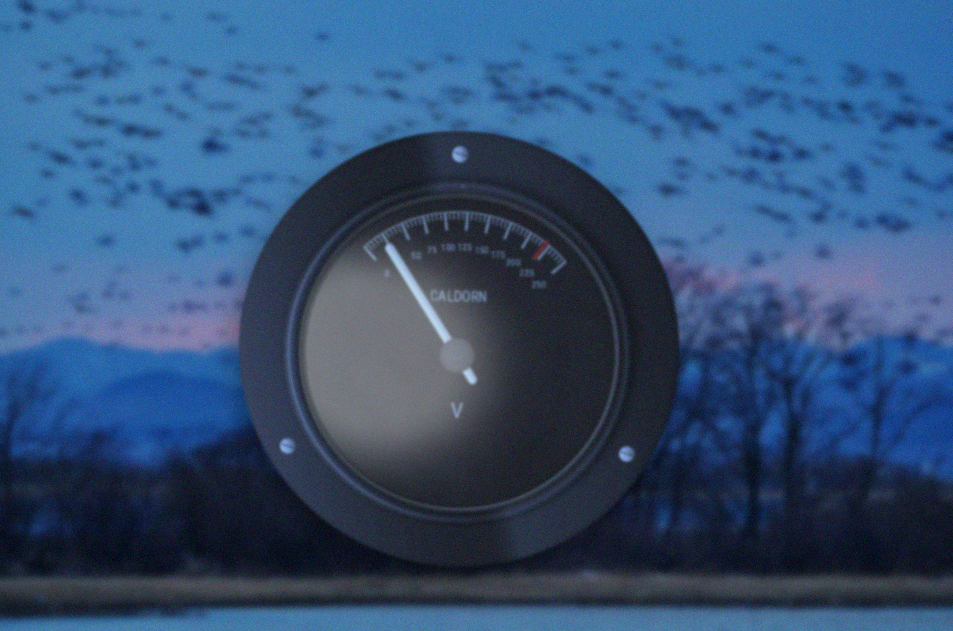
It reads 25 V
